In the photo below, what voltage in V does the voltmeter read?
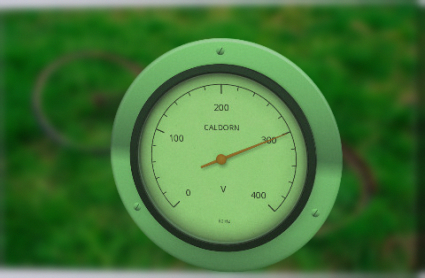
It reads 300 V
